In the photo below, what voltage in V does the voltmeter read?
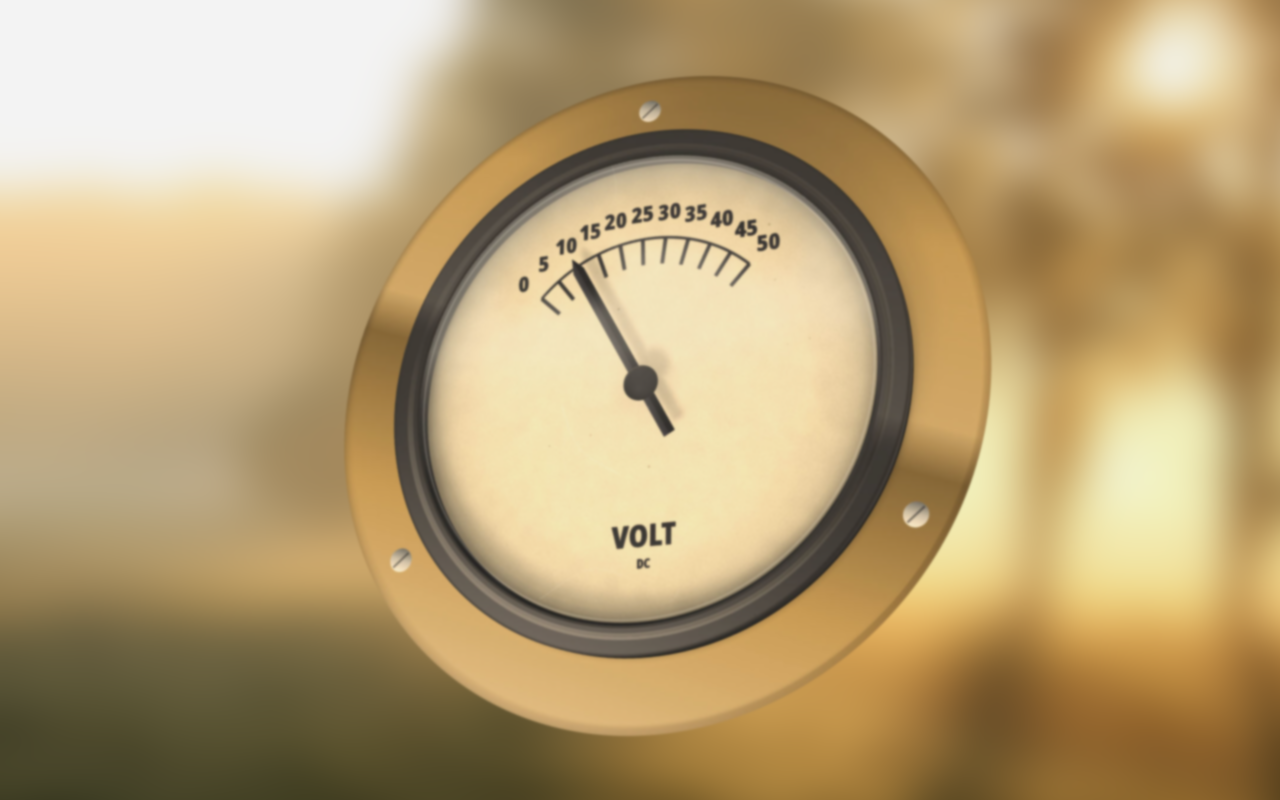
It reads 10 V
